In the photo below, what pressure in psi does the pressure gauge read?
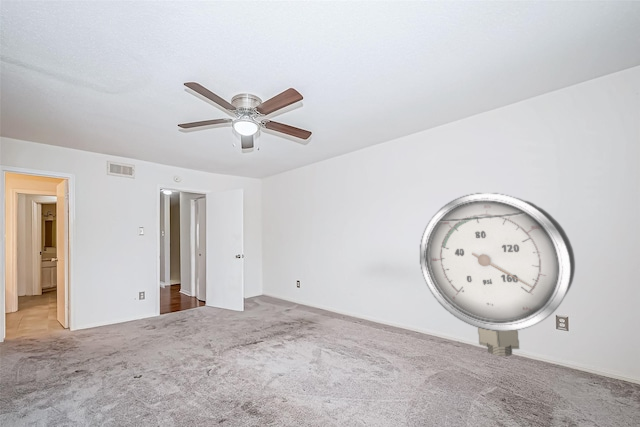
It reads 155 psi
